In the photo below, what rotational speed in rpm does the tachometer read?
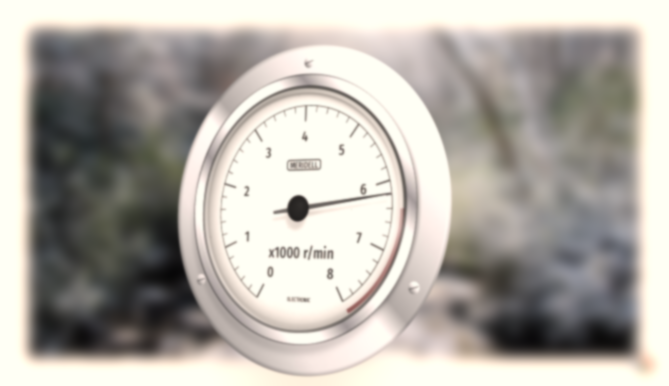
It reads 6200 rpm
